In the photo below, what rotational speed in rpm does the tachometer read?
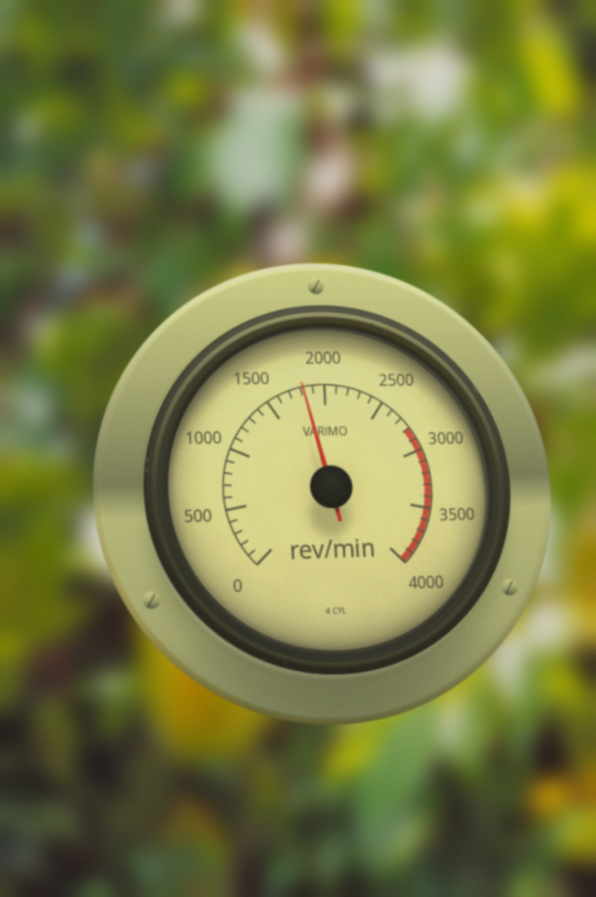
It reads 1800 rpm
